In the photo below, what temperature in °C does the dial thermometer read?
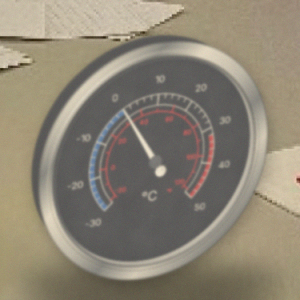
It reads 0 °C
